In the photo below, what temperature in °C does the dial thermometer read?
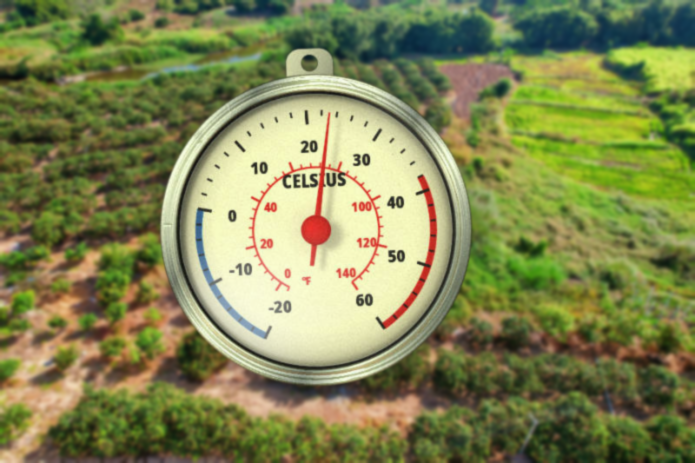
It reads 23 °C
